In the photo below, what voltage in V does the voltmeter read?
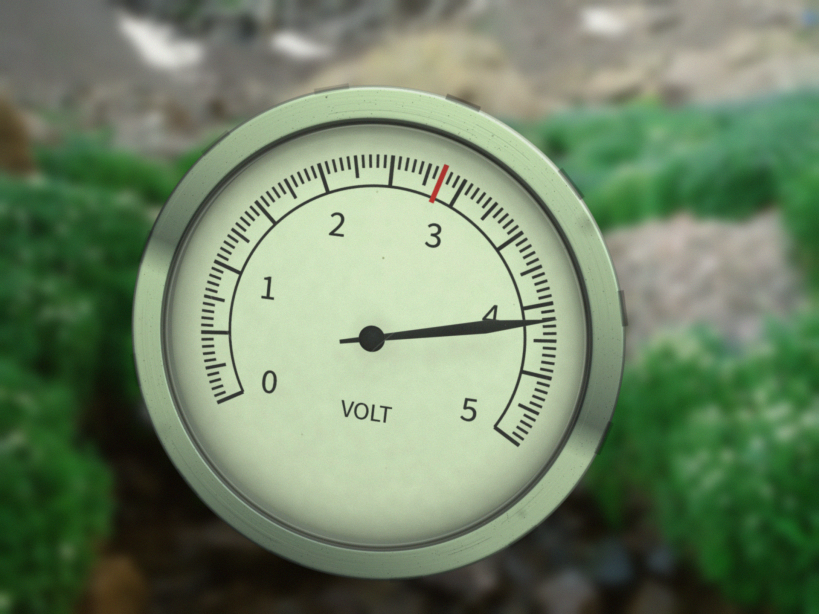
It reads 4.1 V
